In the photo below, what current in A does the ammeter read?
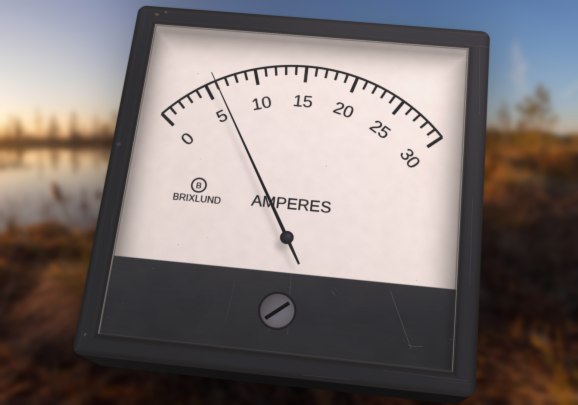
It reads 6 A
